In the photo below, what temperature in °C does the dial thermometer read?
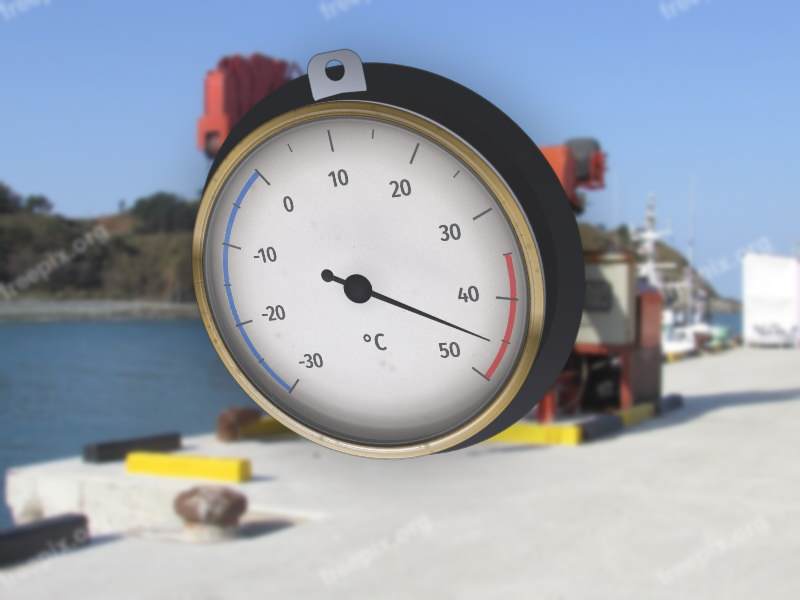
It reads 45 °C
